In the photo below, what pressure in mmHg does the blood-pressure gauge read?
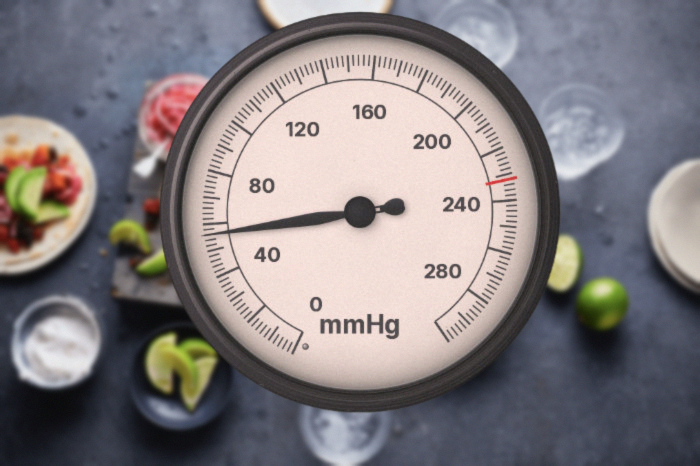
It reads 56 mmHg
